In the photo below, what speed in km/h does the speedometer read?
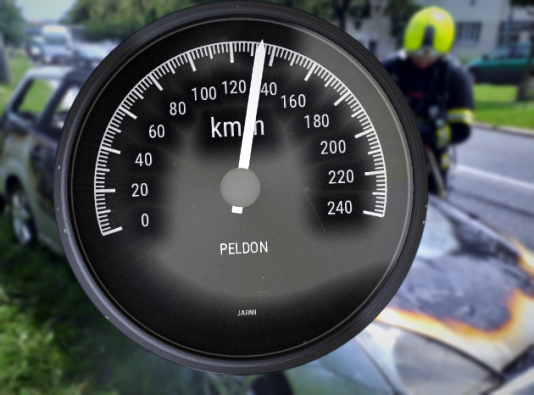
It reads 134 km/h
